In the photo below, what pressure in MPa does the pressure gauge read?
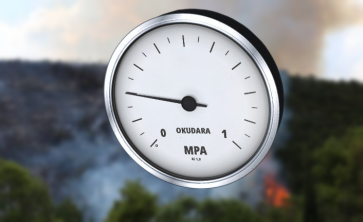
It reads 0.2 MPa
